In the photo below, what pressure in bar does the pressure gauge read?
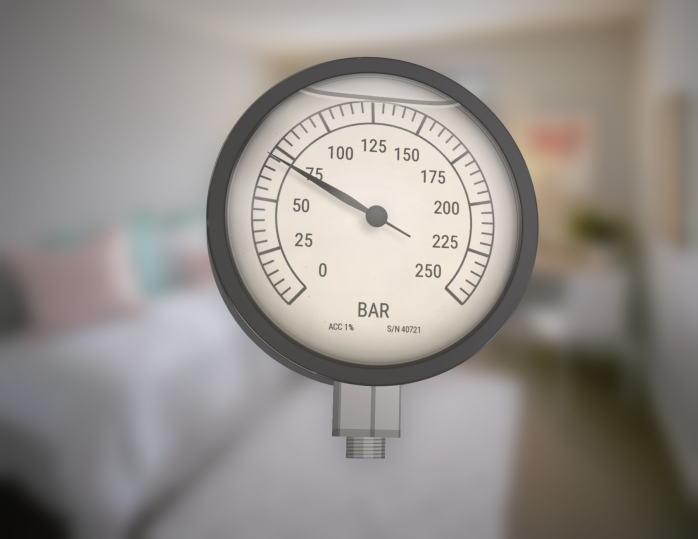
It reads 70 bar
